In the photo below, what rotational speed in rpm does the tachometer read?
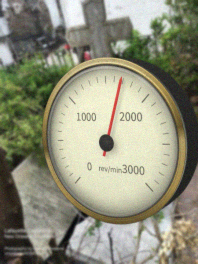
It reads 1700 rpm
